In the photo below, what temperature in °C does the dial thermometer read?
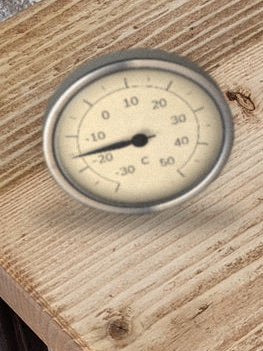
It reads -15 °C
